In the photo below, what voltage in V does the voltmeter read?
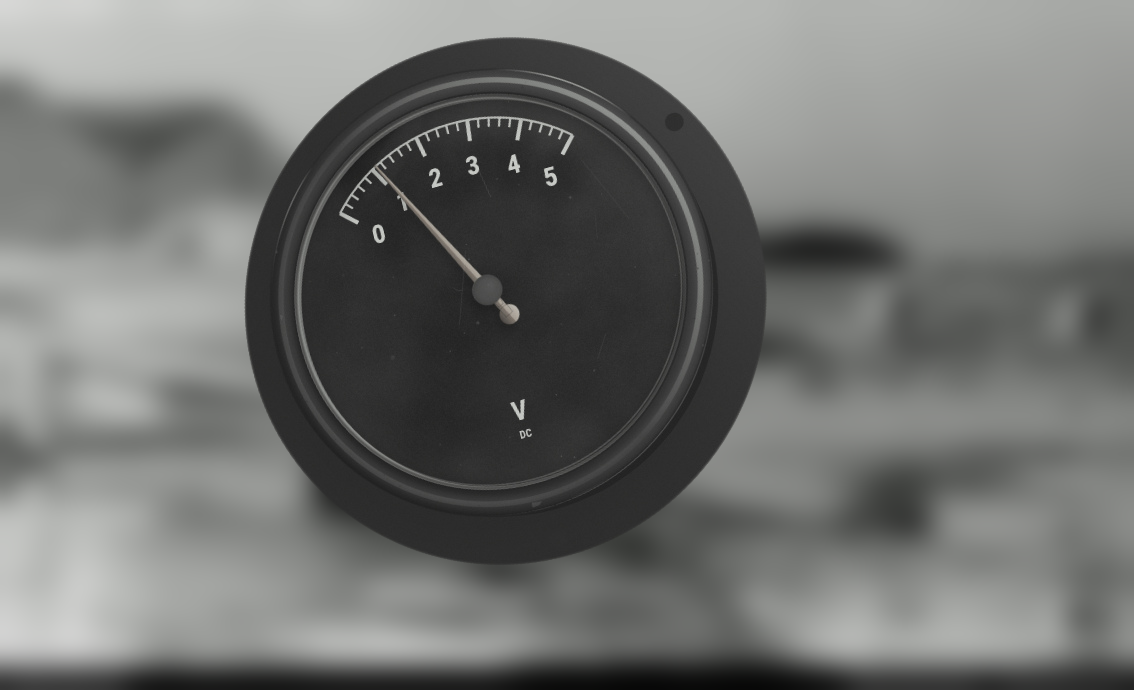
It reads 1.1 V
